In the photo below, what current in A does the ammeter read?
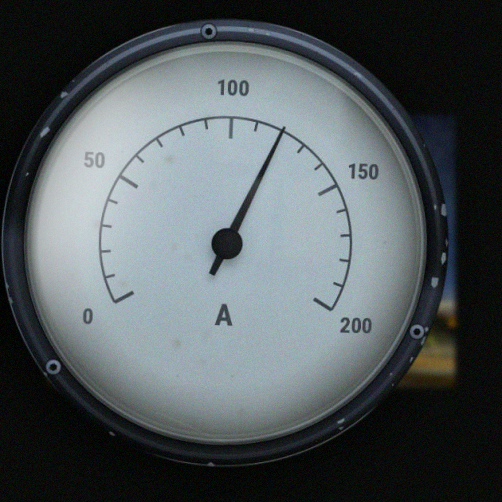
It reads 120 A
